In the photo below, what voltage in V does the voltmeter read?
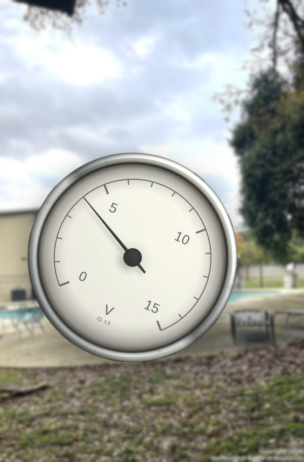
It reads 4 V
